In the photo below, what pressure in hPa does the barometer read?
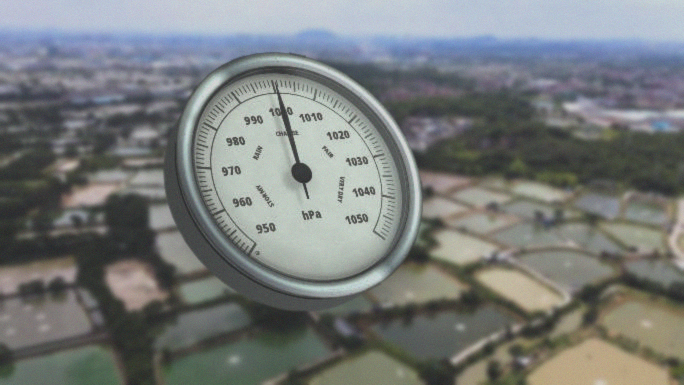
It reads 1000 hPa
